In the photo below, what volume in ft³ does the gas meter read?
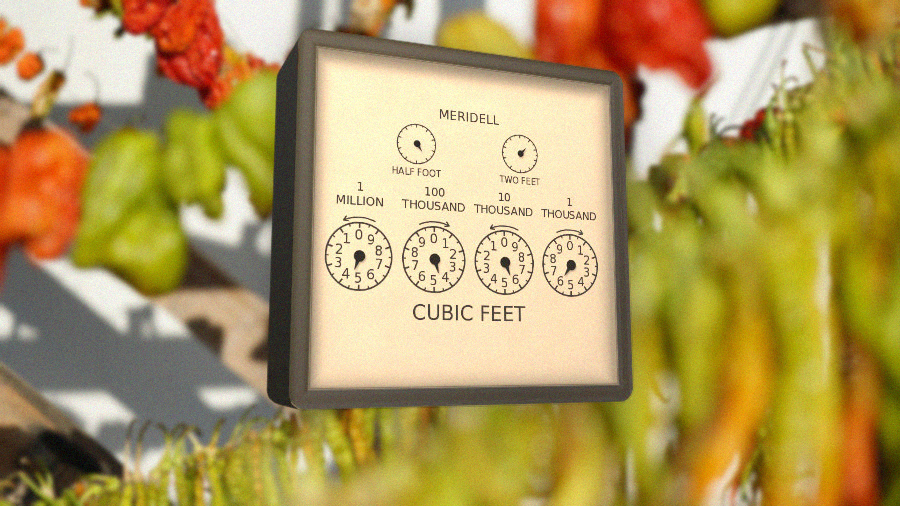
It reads 445600 ft³
